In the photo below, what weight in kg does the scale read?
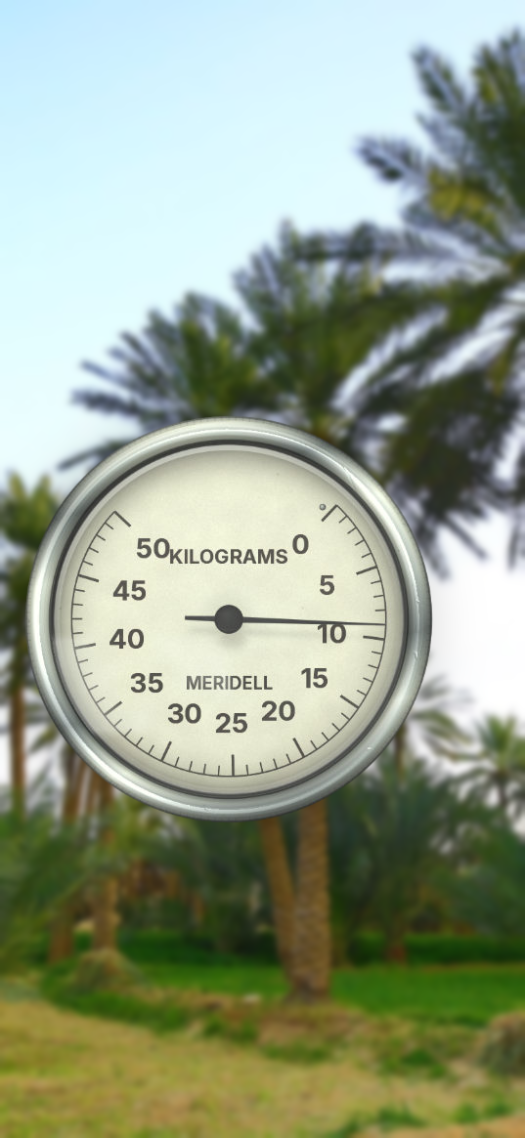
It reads 9 kg
